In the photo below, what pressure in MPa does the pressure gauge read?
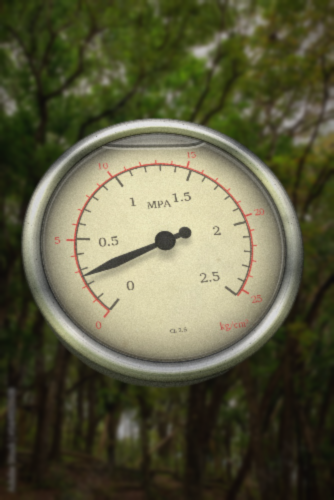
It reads 0.25 MPa
